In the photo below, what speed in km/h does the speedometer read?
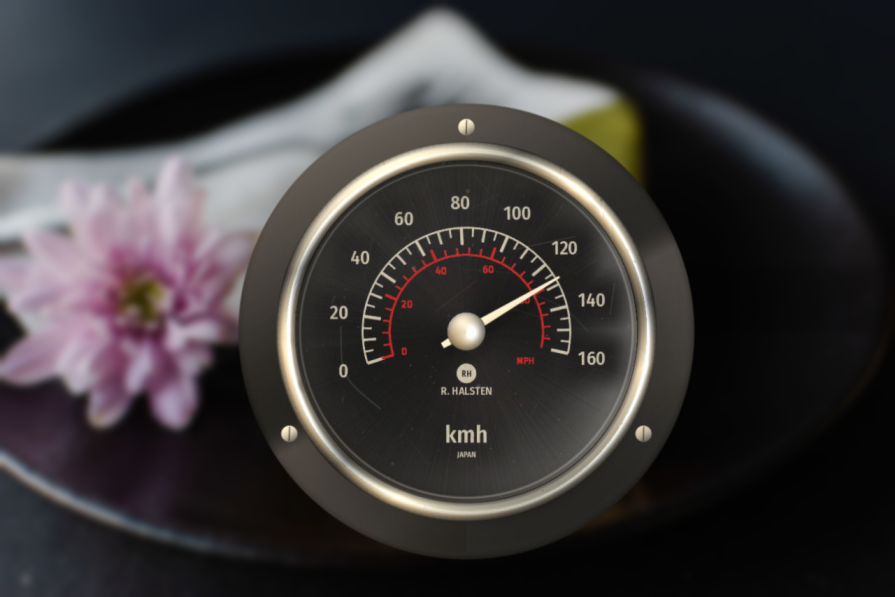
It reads 127.5 km/h
